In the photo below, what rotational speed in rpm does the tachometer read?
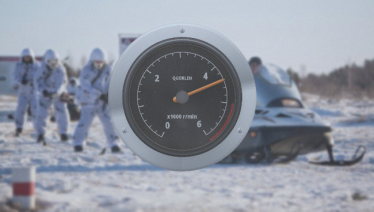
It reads 4400 rpm
